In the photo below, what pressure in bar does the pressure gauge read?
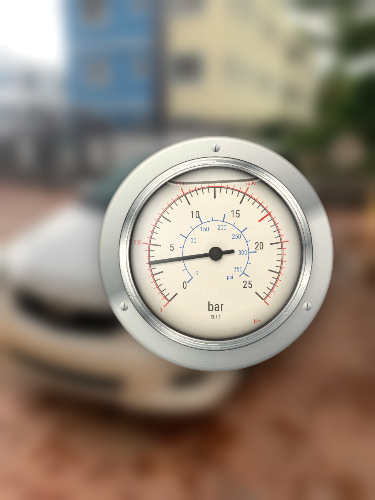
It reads 3.5 bar
